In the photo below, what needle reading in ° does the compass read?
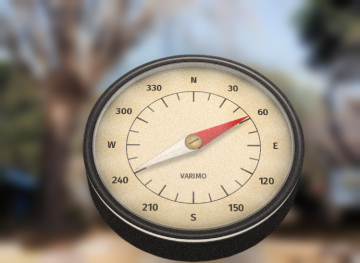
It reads 60 °
